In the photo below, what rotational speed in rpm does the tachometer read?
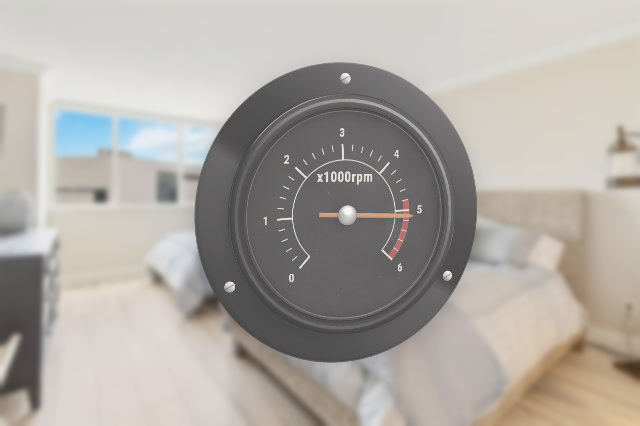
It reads 5100 rpm
